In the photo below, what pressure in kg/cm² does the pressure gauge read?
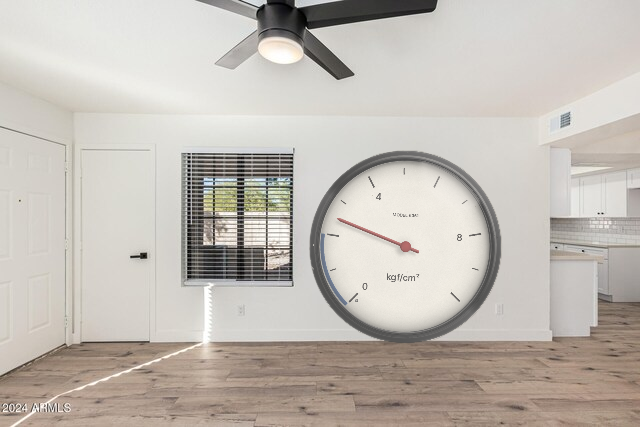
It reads 2.5 kg/cm²
